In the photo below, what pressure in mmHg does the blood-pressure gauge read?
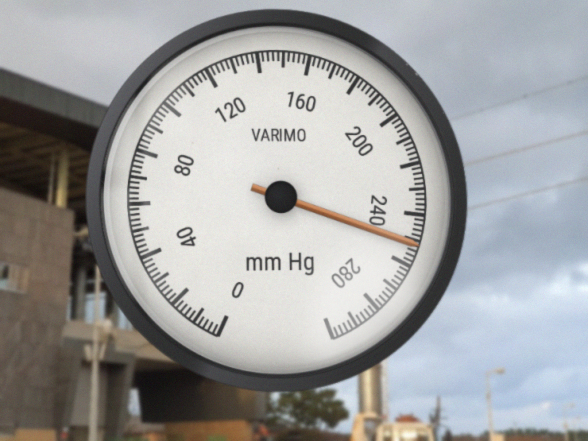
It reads 252 mmHg
